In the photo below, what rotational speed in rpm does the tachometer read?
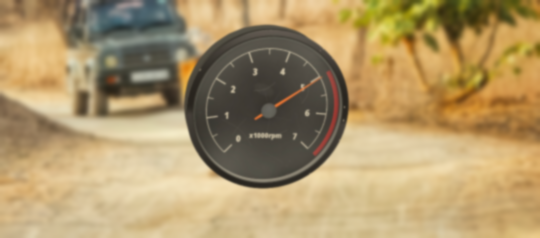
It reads 5000 rpm
